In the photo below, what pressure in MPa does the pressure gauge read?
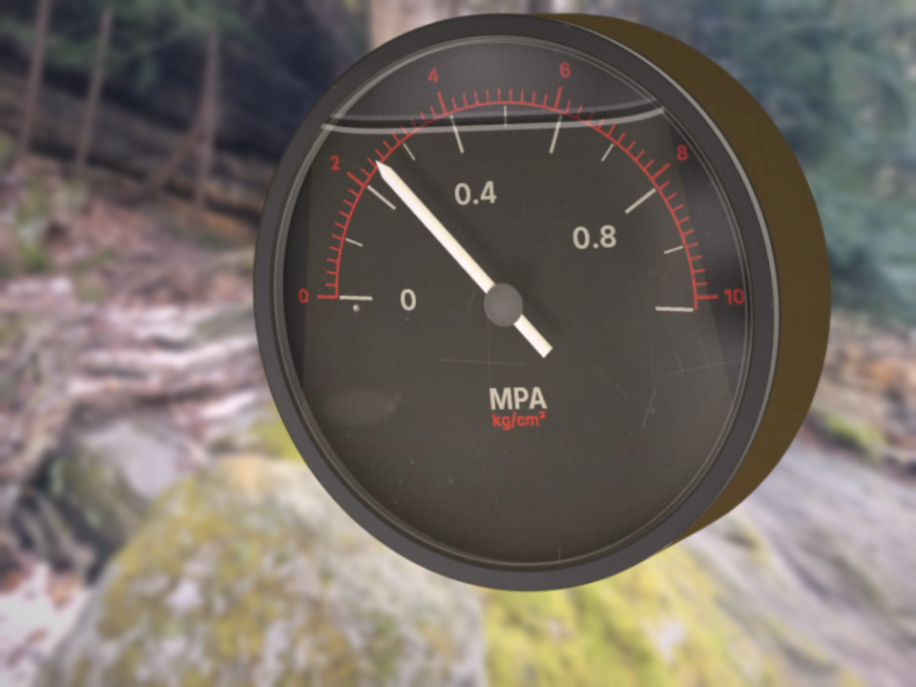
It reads 0.25 MPa
